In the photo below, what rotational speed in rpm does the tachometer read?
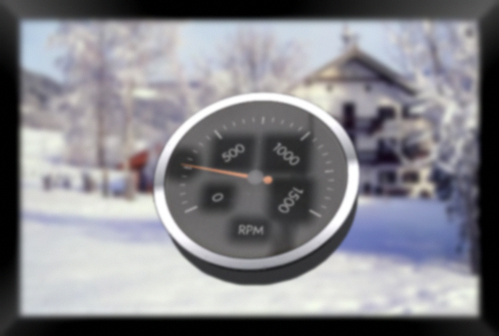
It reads 250 rpm
